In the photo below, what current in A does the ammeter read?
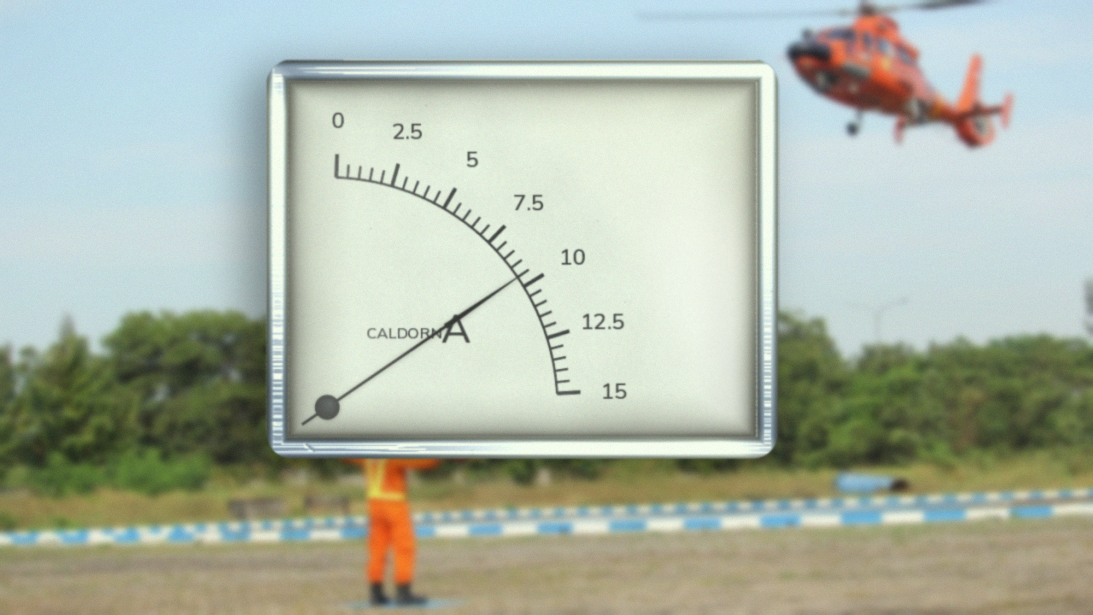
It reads 9.5 A
